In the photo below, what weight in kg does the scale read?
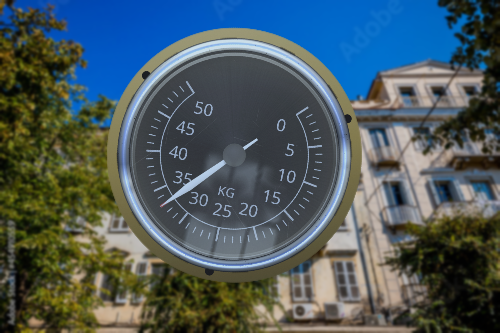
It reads 33 kg
